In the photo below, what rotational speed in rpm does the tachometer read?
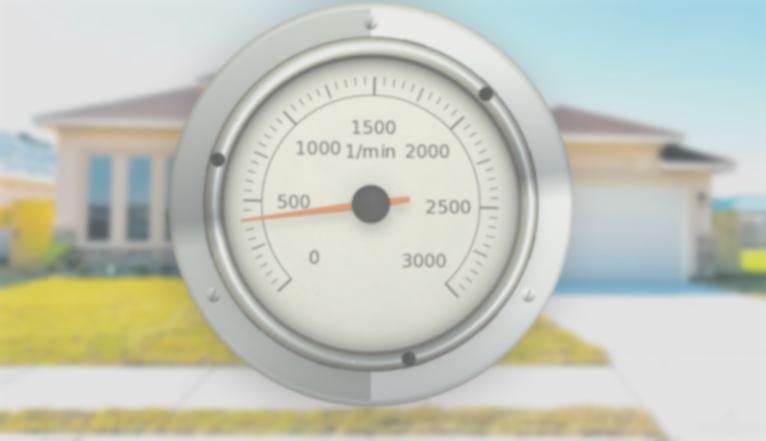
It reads 400 rpm
